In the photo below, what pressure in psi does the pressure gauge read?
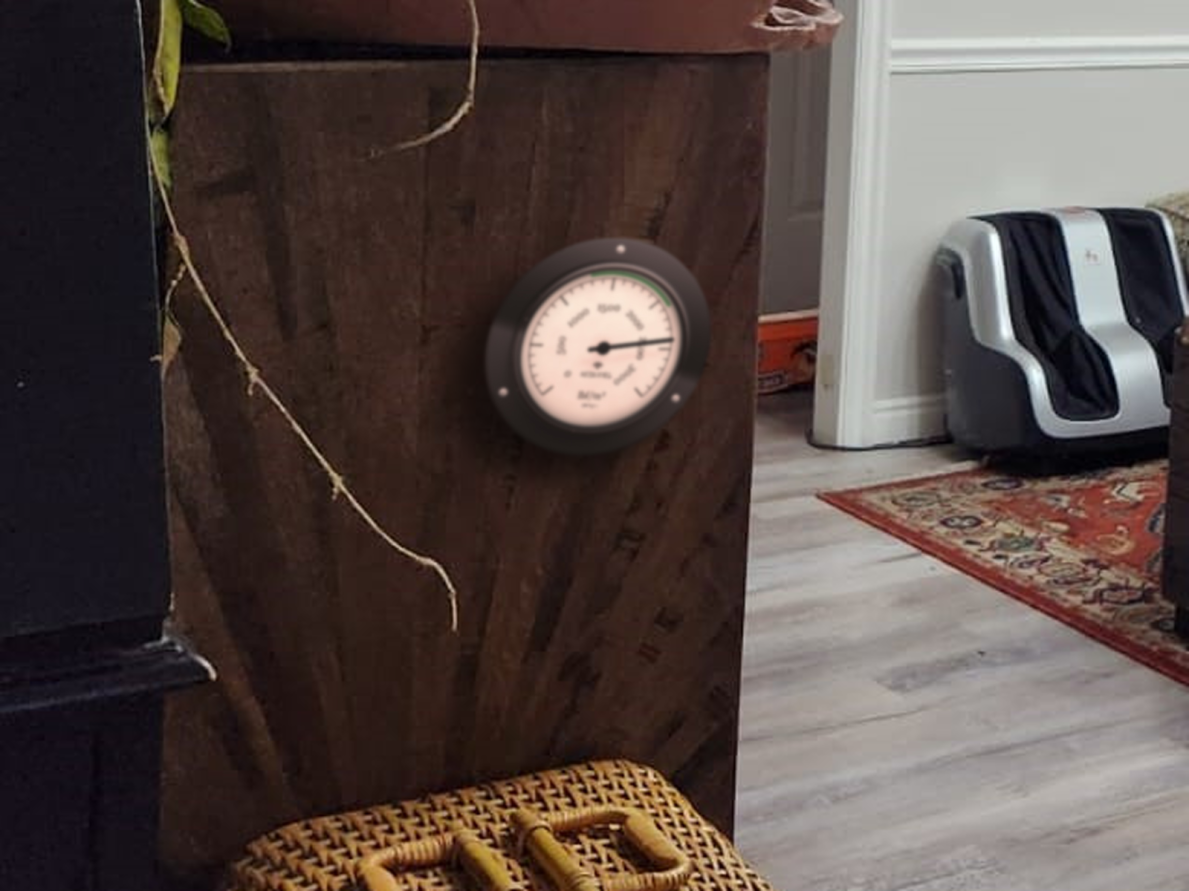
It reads 2400 psi
